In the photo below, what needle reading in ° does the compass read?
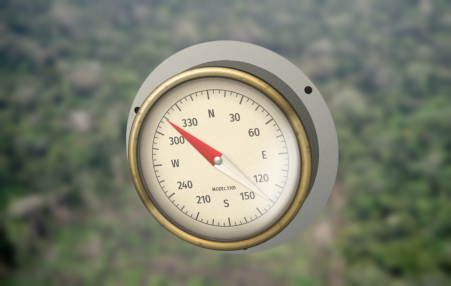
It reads 315 °
